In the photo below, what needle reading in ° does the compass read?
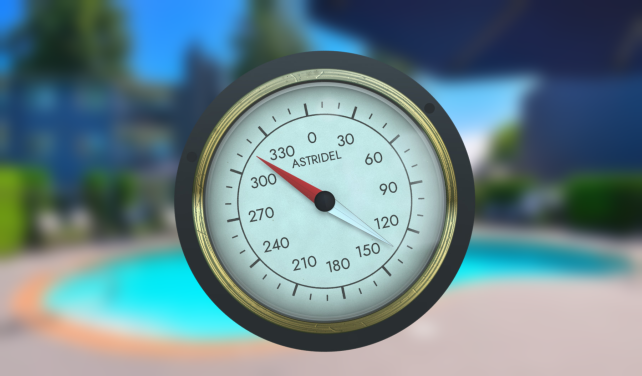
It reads 315 °
